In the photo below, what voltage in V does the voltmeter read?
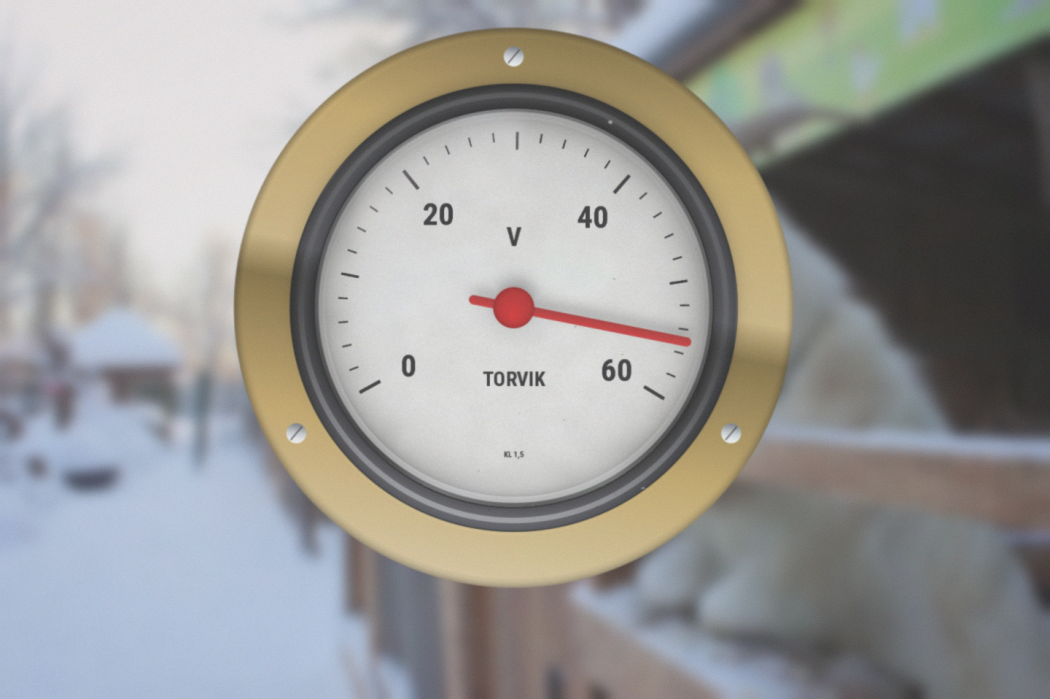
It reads 55 V
